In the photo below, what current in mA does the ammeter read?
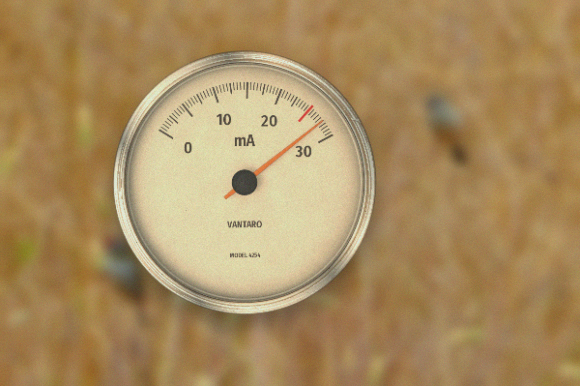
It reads 27.5 mA
